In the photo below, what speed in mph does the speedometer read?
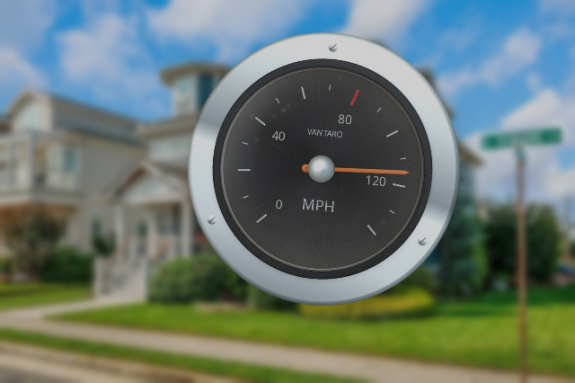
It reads 115 mph
